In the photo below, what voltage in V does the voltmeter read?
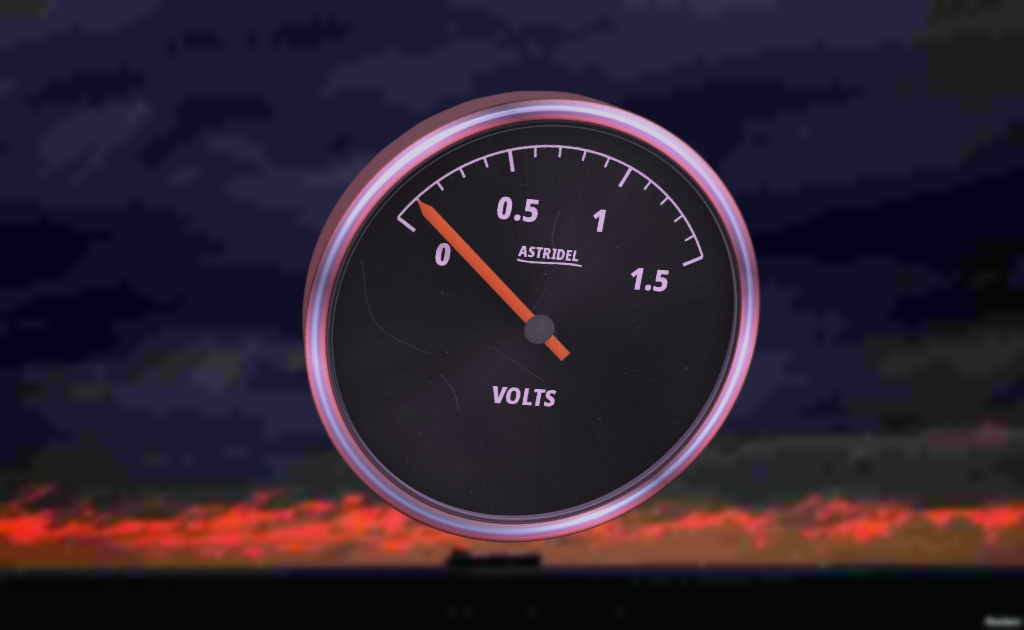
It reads 0.1 V
